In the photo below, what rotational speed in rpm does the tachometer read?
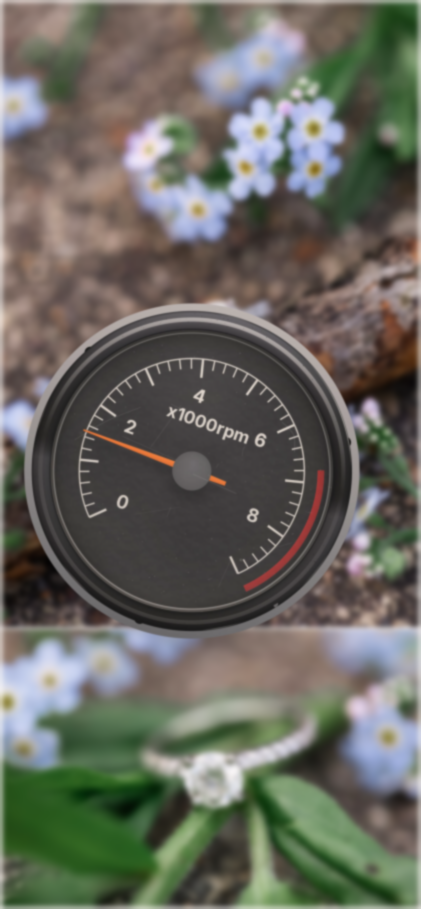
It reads 1500 rpm
